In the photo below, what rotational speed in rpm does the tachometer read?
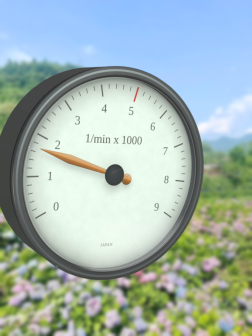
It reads 1700 rpm
